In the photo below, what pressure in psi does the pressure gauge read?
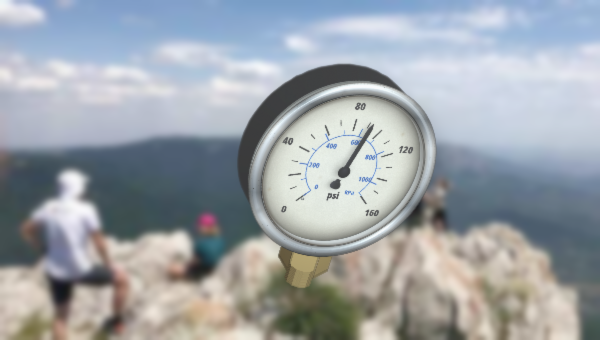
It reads 90 psi
